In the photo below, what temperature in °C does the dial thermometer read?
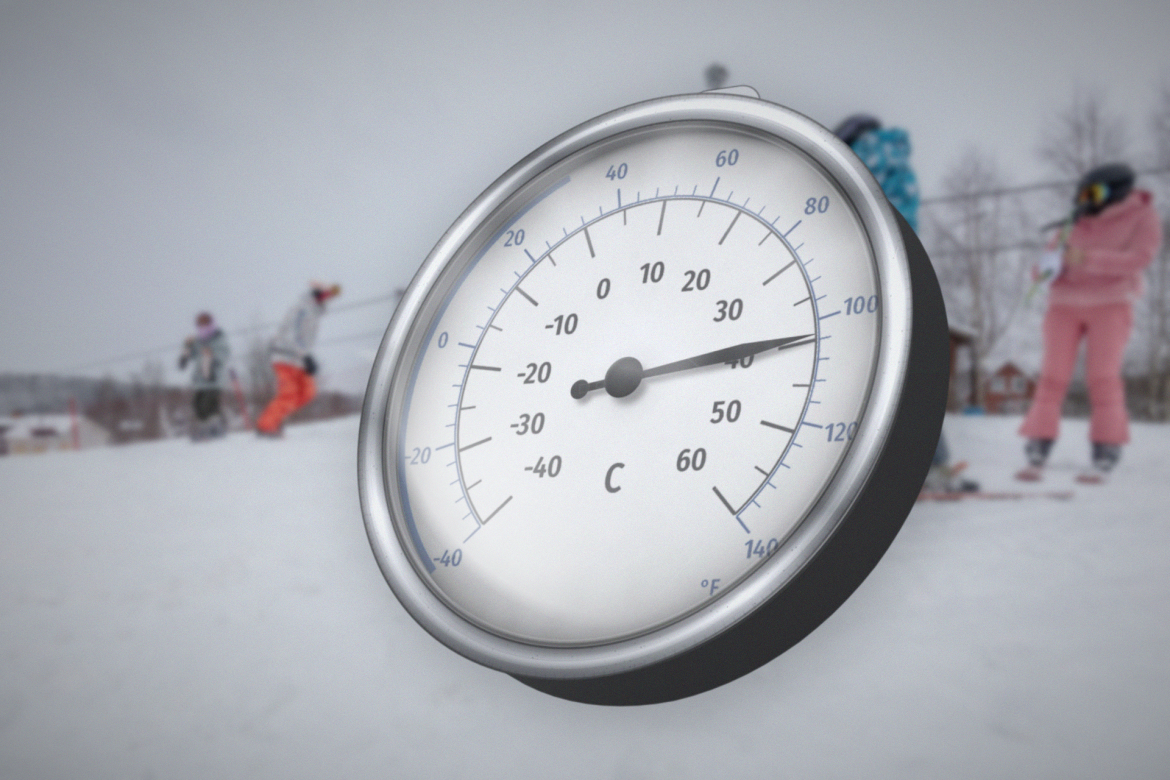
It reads 40 °C
